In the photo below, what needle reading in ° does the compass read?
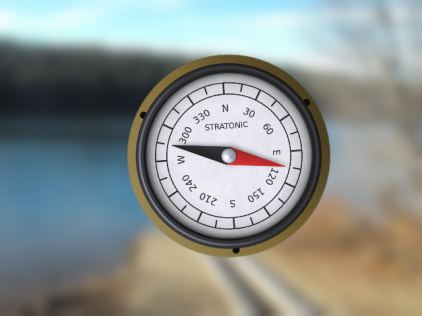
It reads 105 °
